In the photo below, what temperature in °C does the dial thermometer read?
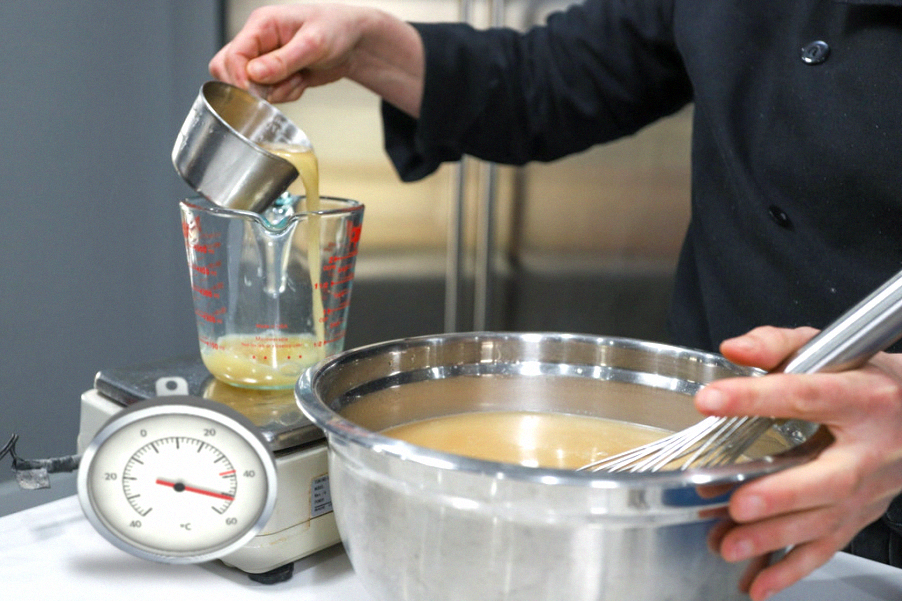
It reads 50 °C
